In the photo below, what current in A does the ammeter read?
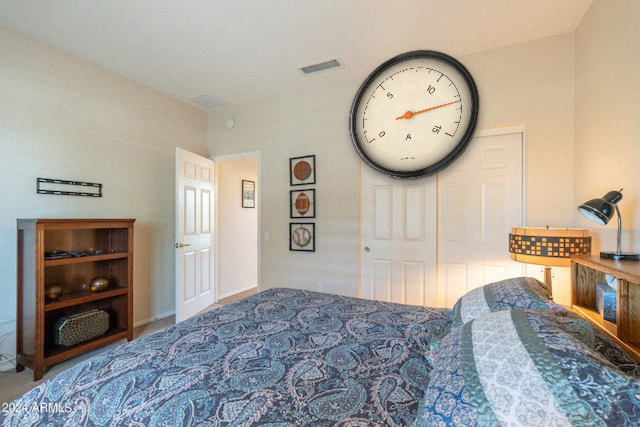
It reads 12.5 A
